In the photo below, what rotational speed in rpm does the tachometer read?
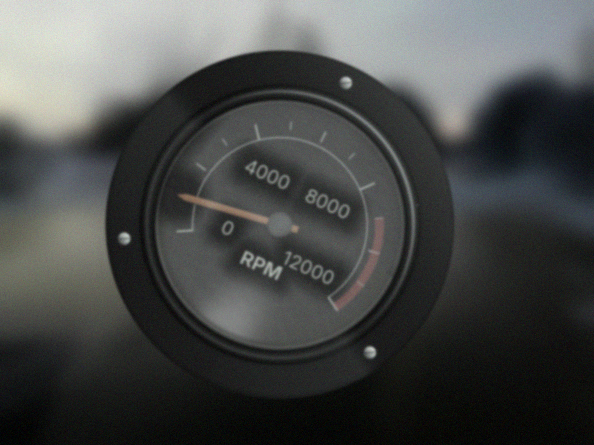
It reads 1000 rpm
